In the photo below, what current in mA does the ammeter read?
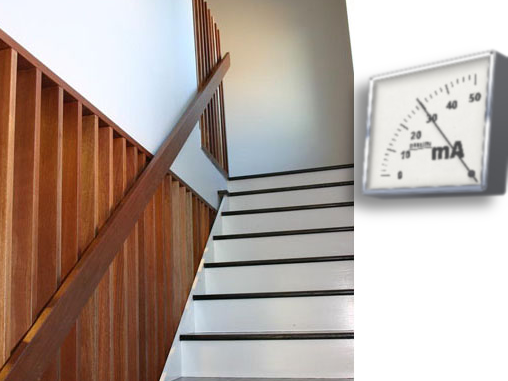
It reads 30 mA
